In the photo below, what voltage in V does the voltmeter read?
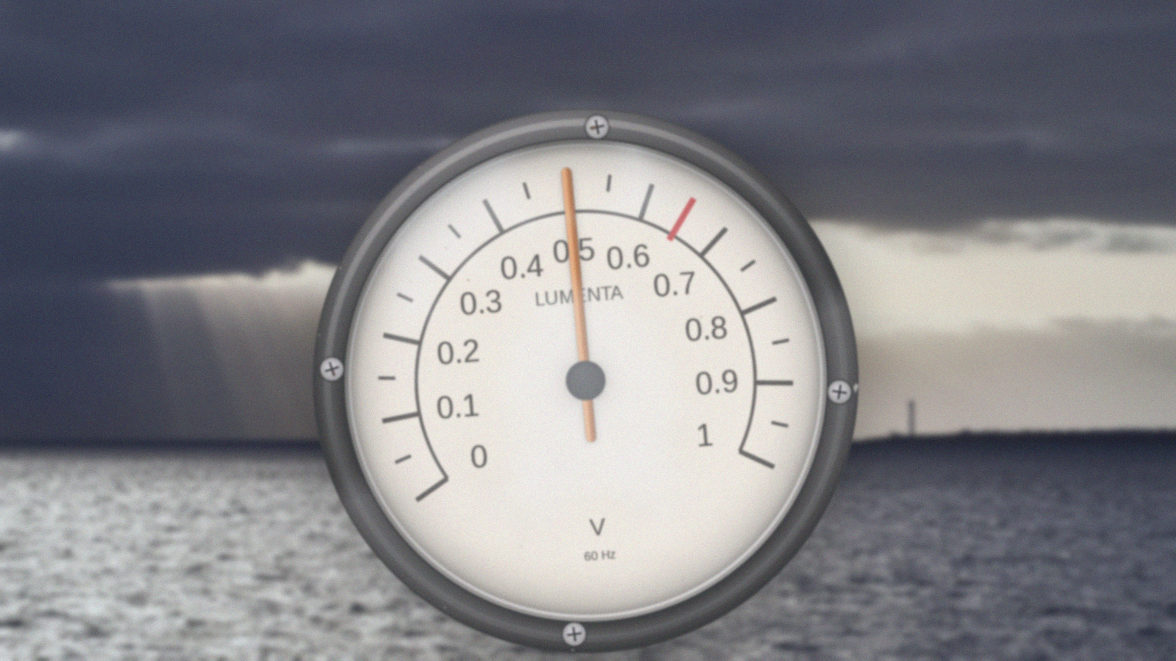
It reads 0.5 V
